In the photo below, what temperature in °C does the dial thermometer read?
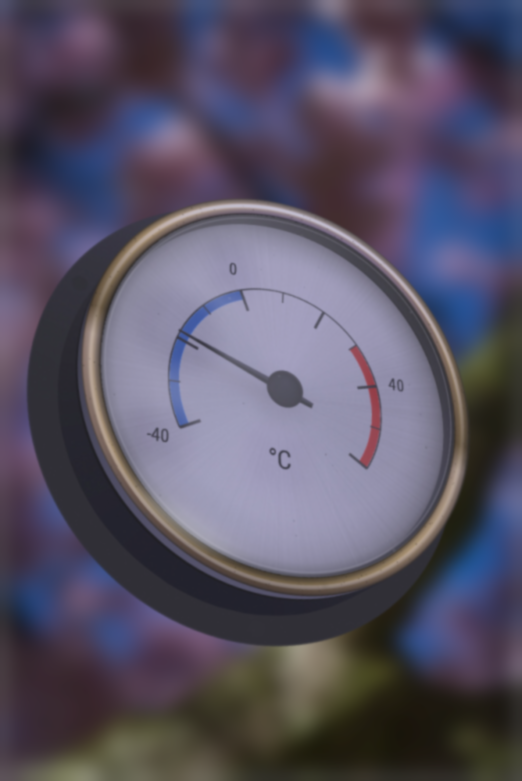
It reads -20 °C
